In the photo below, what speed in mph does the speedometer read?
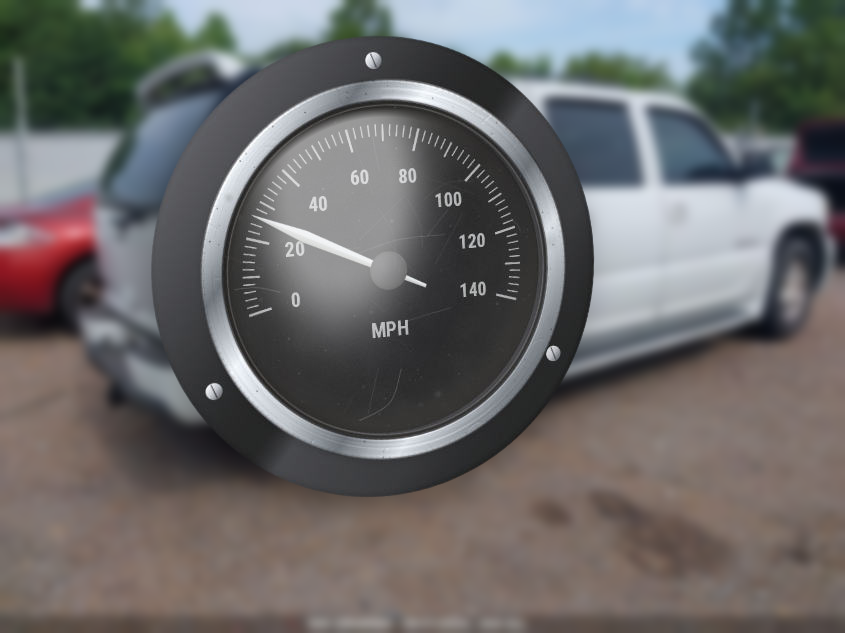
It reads 26 mph
